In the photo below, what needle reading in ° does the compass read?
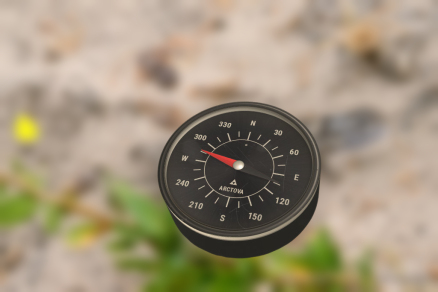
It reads 285 °
